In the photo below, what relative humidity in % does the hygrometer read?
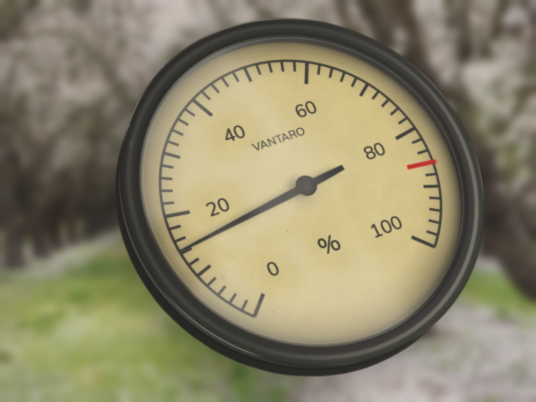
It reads 14 %
